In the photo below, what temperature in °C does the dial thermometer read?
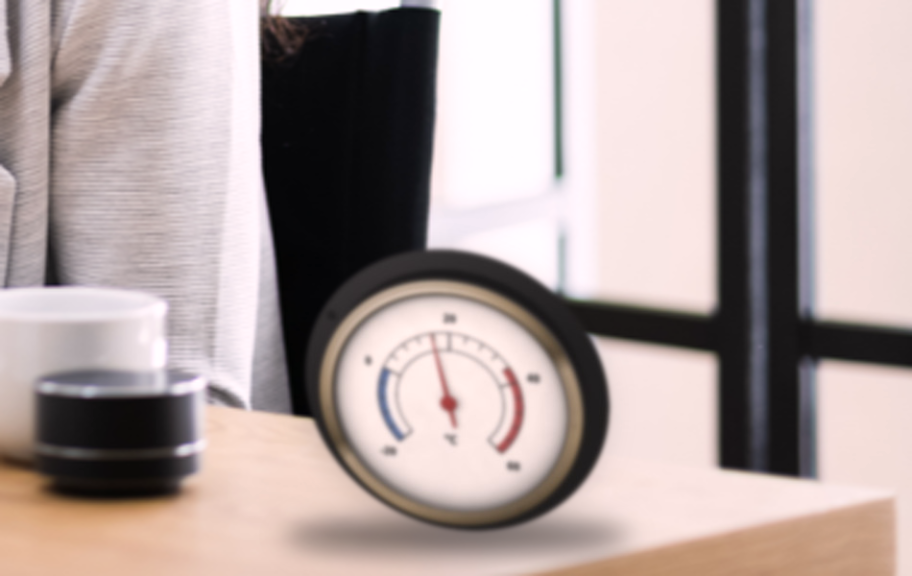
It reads 16 °C
